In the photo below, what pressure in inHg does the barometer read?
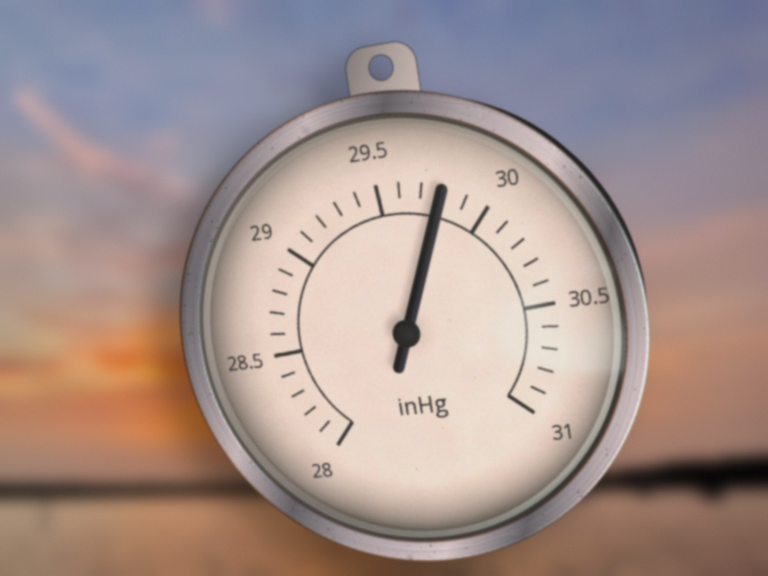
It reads 29.8 inHg
